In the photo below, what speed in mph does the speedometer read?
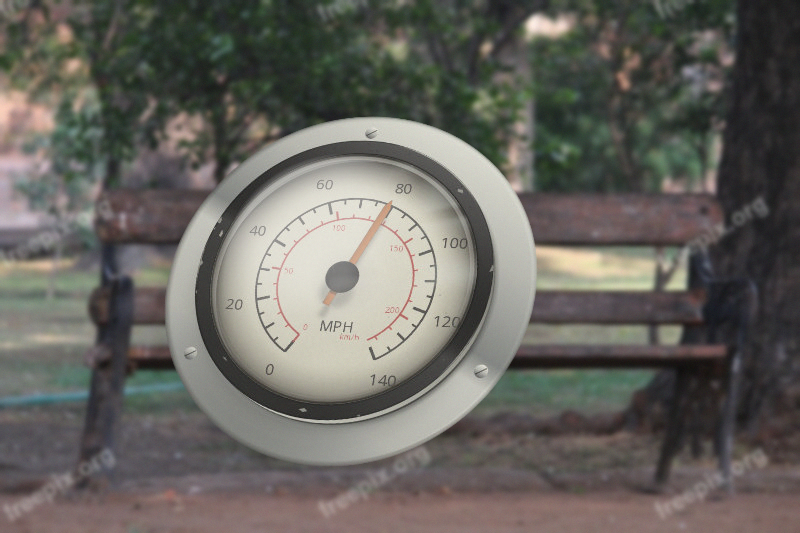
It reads 80 mph
